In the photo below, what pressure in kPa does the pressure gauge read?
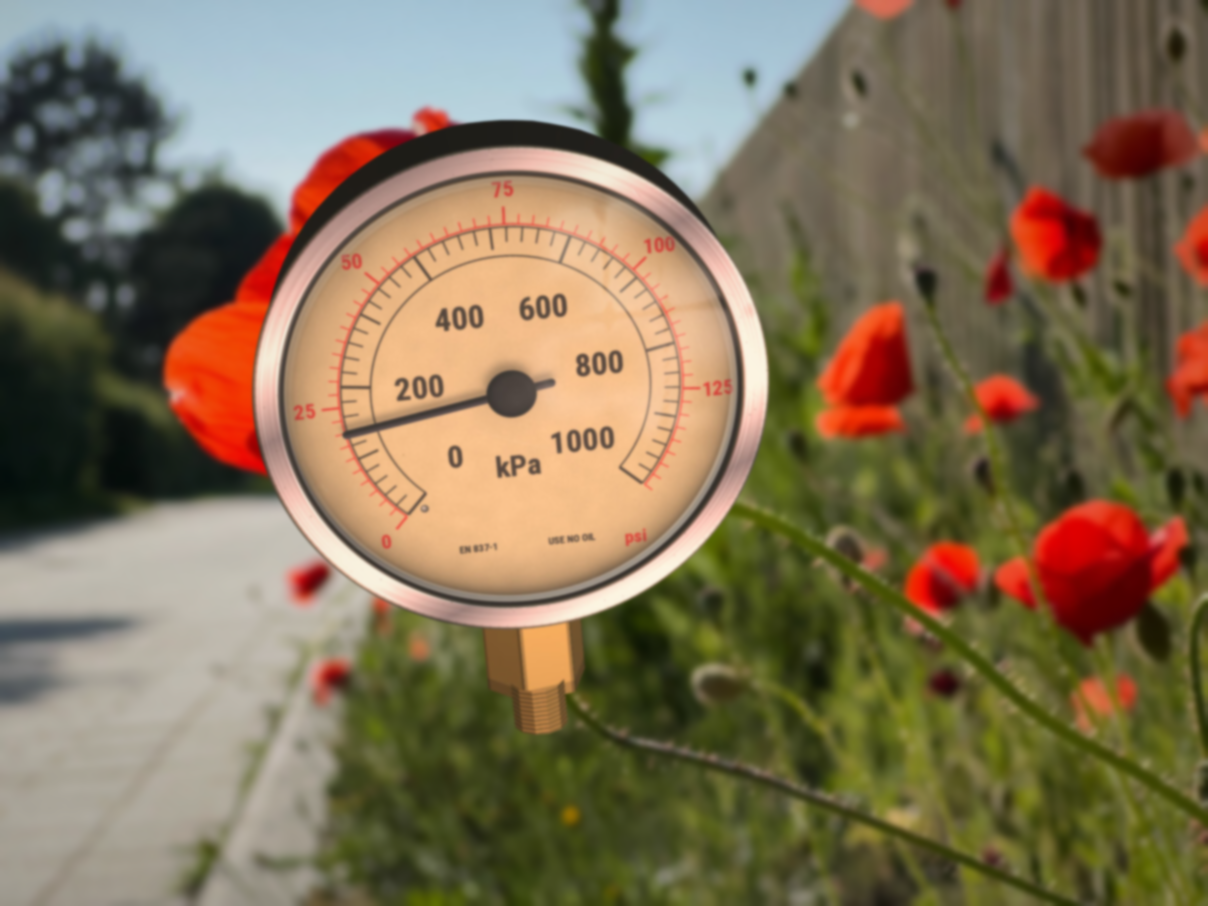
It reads 140 kPa
